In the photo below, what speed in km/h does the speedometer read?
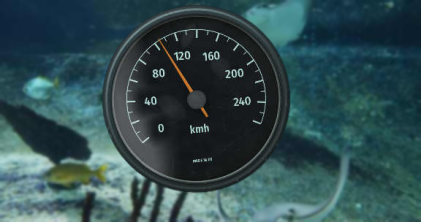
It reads 105 km/h
